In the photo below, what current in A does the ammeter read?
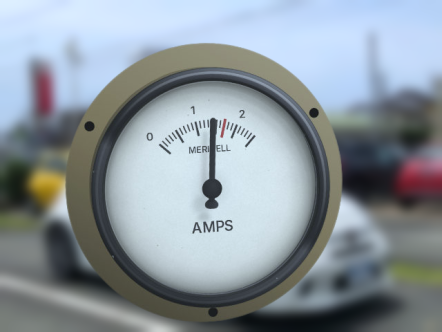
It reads 1.4 A
